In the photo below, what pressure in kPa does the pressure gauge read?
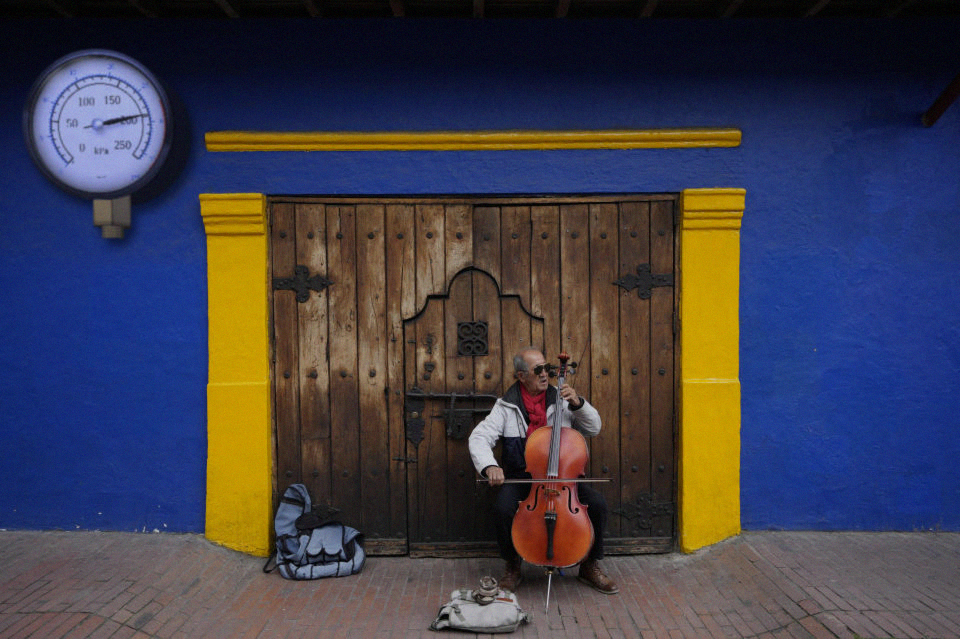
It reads 200 kPa
